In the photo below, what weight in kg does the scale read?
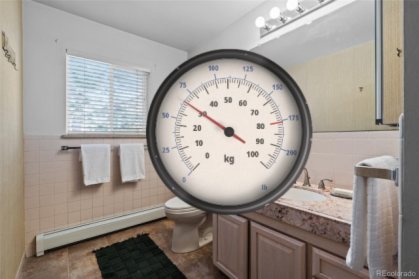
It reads 30 kg
